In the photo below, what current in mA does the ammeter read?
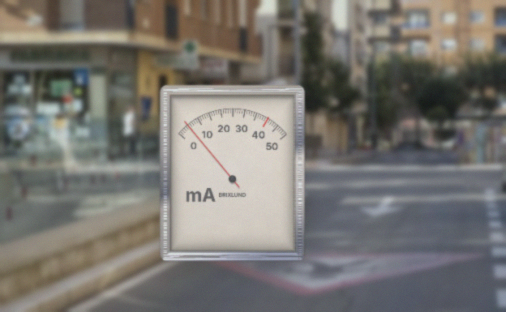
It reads 5 mA
